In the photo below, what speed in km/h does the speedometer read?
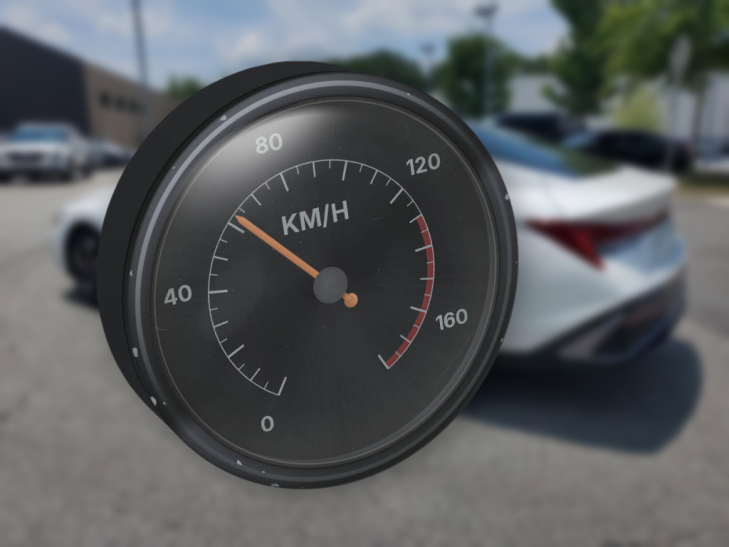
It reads 62.5 km/h
